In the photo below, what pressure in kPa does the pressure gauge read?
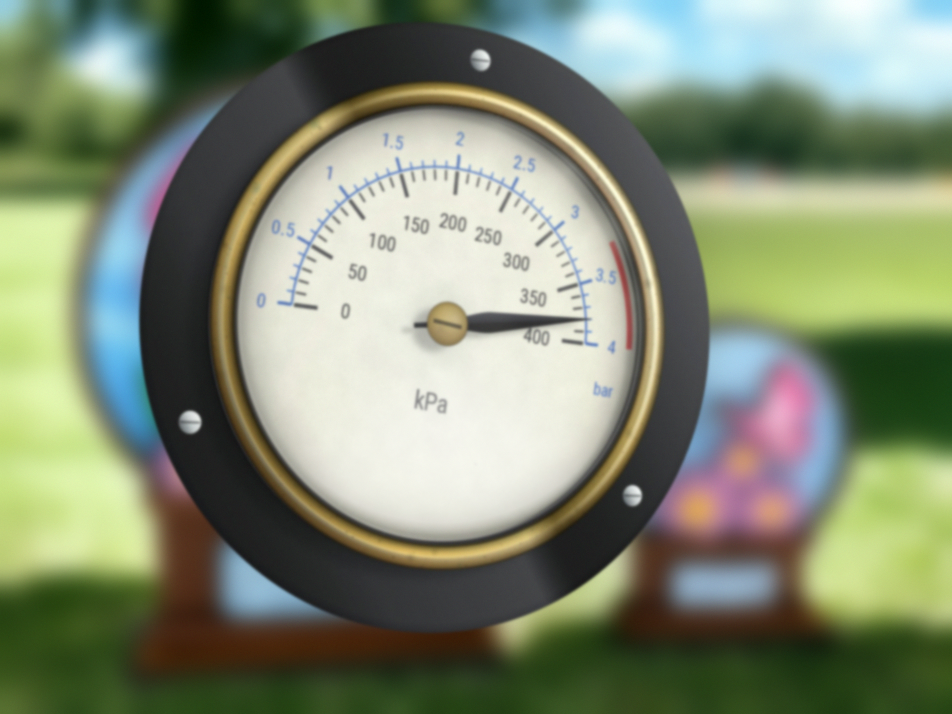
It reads 380 kPa
